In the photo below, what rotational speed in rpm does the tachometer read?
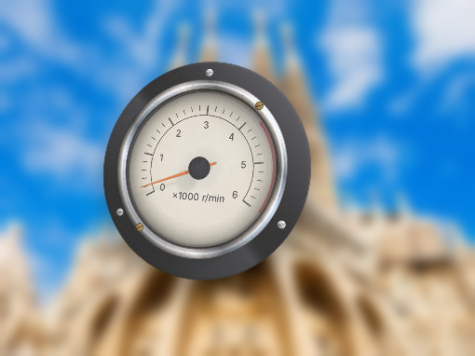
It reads 200 rpm
